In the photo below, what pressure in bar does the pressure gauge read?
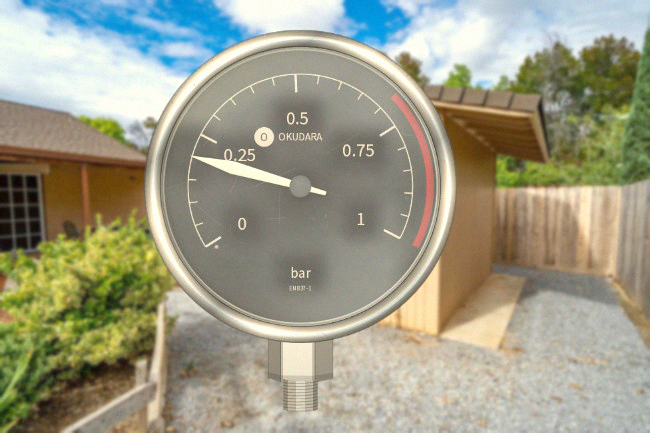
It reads 0.2 bar
